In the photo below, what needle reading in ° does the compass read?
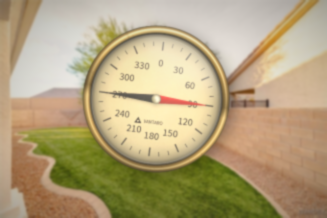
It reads 90 °
